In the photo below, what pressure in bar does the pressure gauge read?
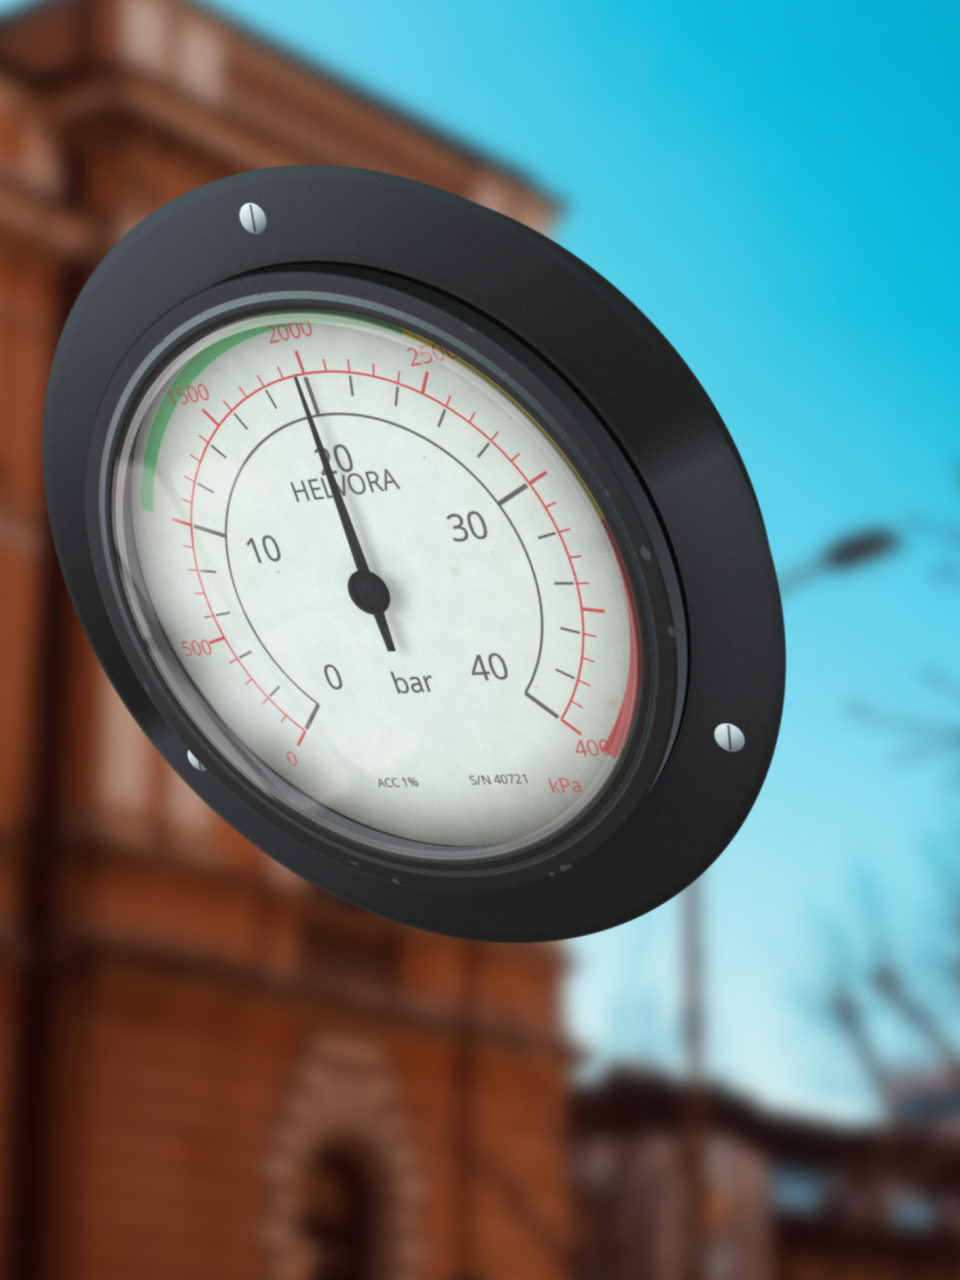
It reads 20 bar
